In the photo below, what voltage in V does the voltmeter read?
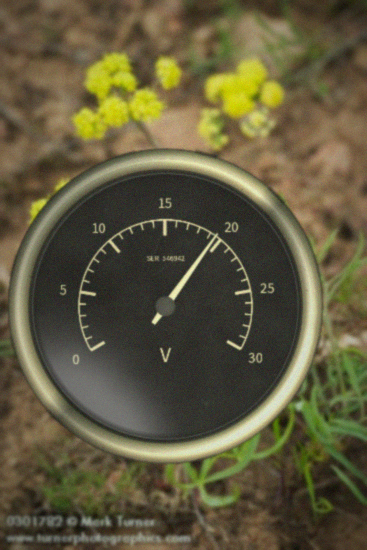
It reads 19.5 V
